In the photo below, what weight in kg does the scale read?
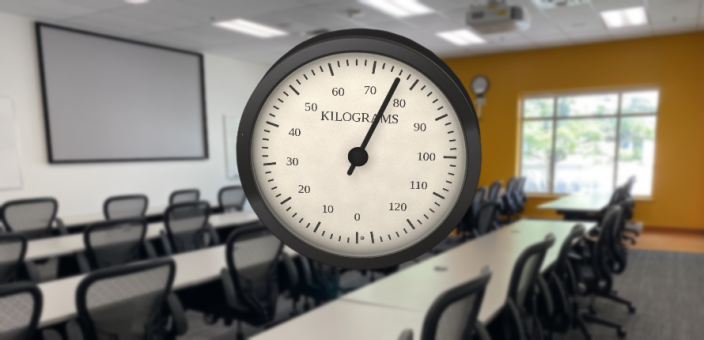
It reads 76 kg
